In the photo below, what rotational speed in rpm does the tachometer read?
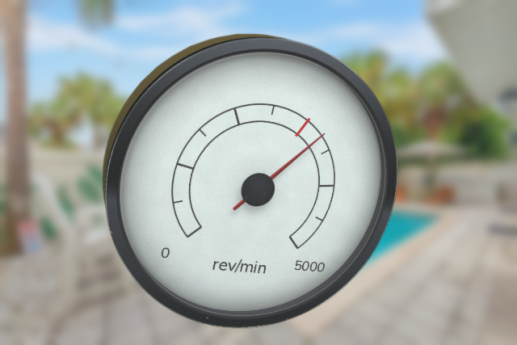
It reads 3250 rpm
